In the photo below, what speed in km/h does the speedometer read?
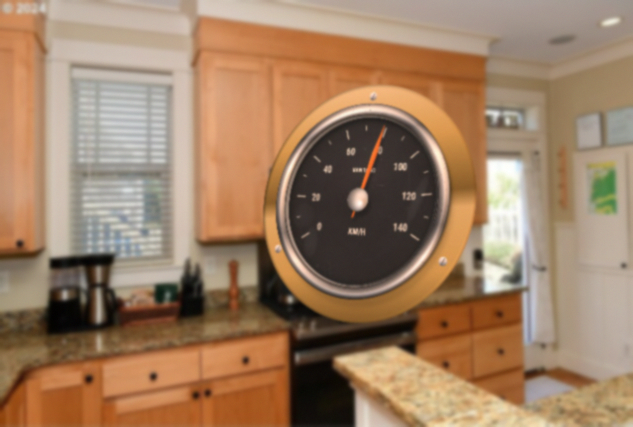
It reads 80 km/h
